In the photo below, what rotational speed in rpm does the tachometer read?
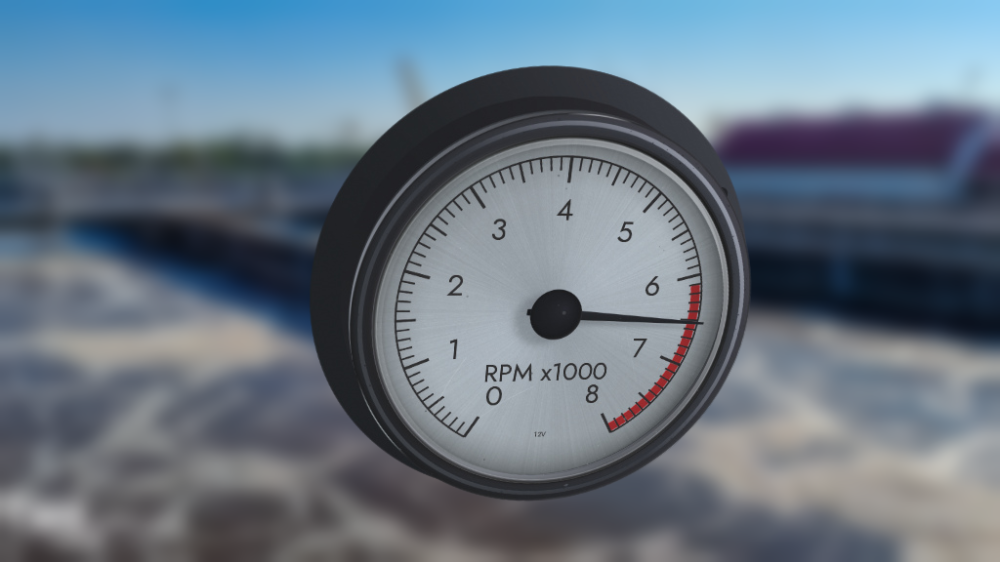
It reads 6500 rpm
